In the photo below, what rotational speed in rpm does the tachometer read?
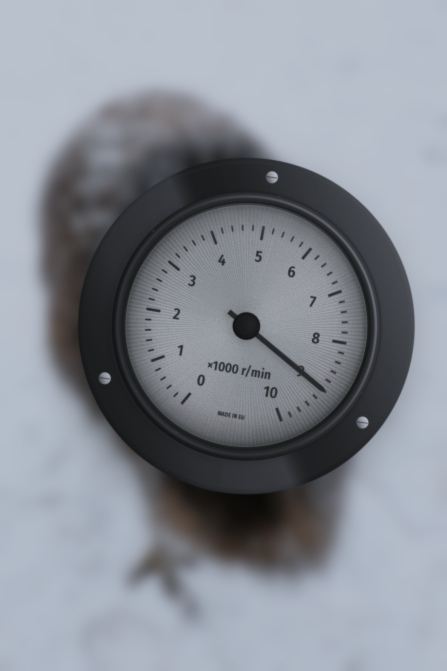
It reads 9000 rpm
